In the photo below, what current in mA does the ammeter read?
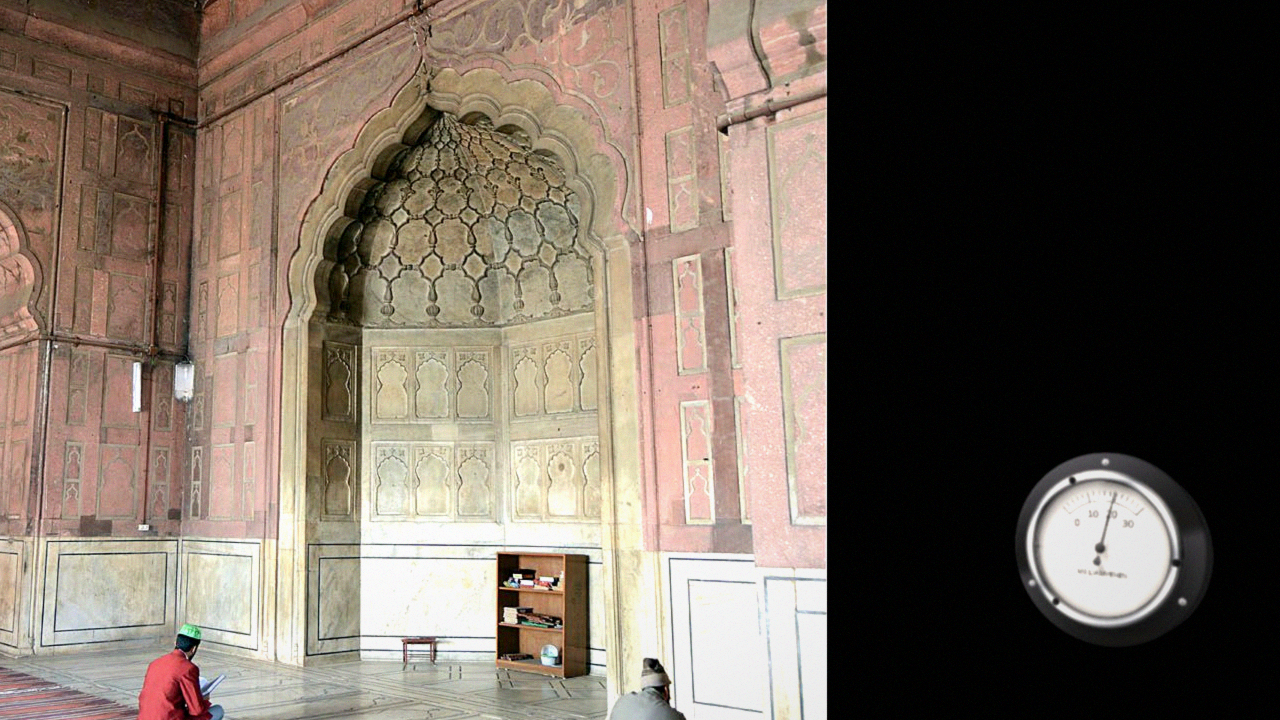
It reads 20 mA
